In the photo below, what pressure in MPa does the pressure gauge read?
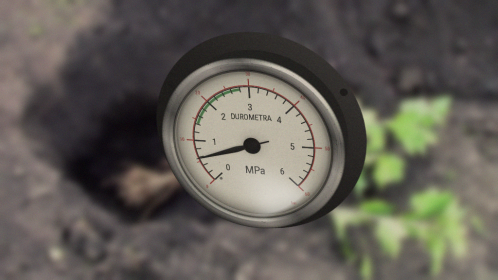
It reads 0.6 MPa
